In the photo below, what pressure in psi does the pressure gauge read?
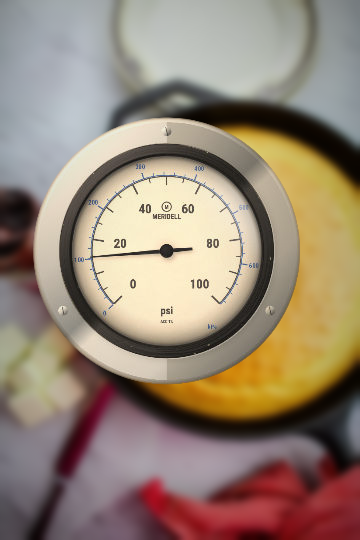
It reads 15 psi
